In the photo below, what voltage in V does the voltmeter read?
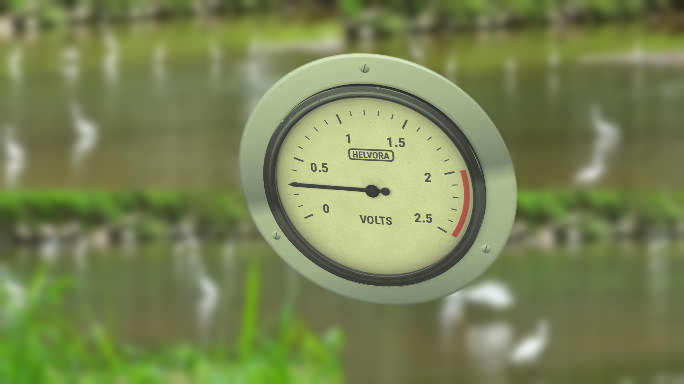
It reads 0.3 V
